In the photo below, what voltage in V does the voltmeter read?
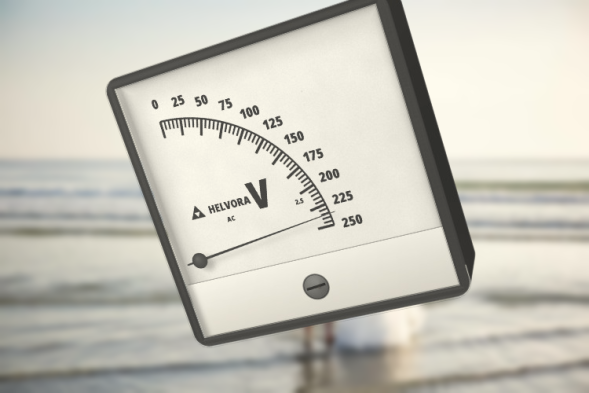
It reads 235 V
